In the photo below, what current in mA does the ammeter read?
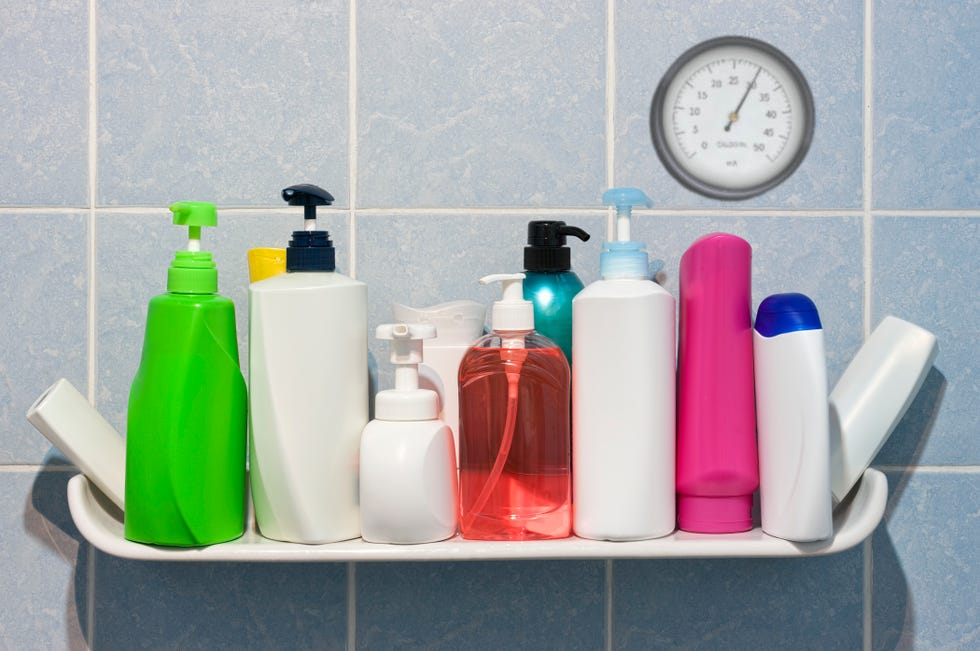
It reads 30 mA
